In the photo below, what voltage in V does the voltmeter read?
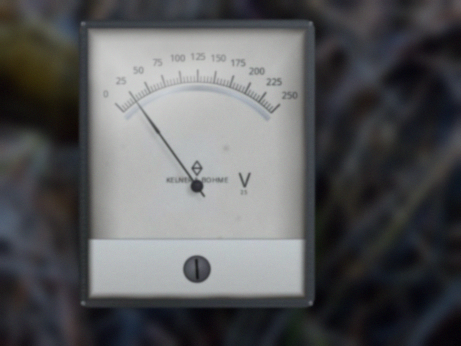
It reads 25 V
